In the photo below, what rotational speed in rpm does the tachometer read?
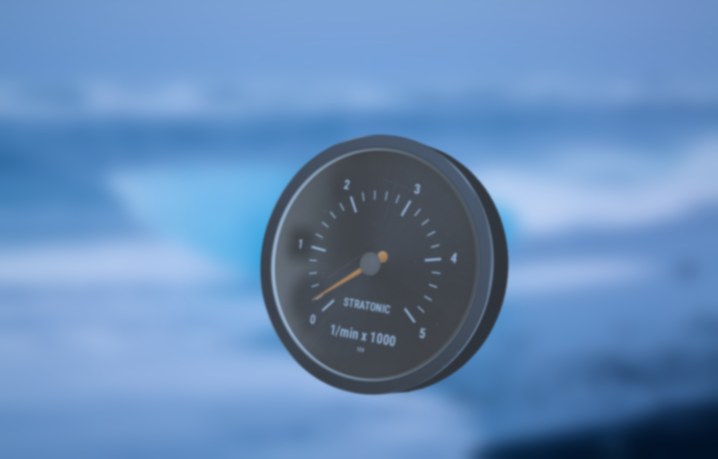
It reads 200 rpm
